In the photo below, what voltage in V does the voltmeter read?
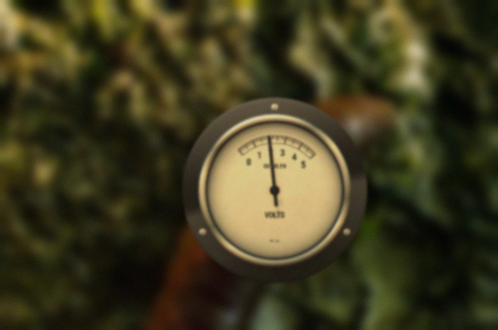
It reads 2 V
